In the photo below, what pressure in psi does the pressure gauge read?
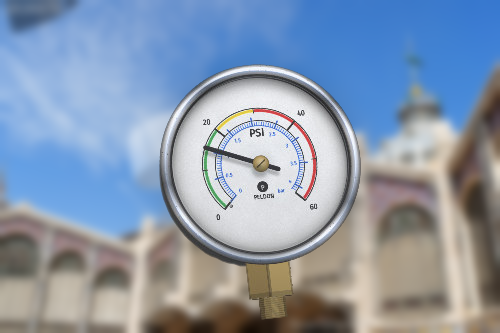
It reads 15 psi
